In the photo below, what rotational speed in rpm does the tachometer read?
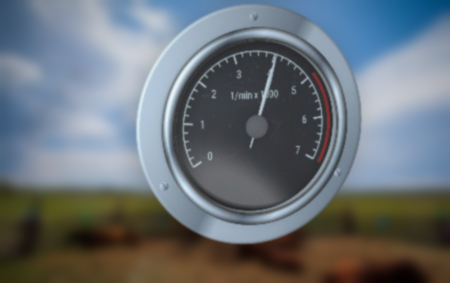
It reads 4000 rpm
